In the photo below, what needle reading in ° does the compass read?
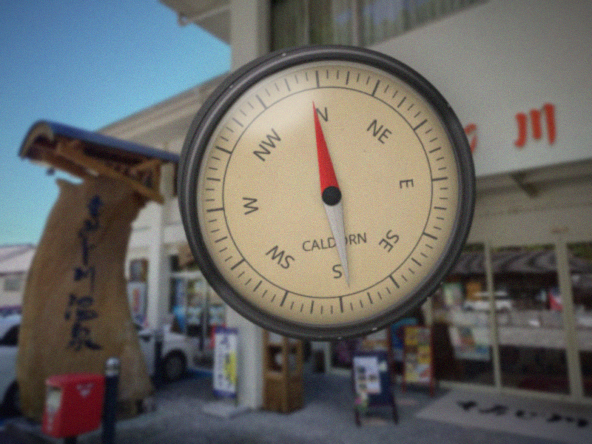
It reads 355 °
